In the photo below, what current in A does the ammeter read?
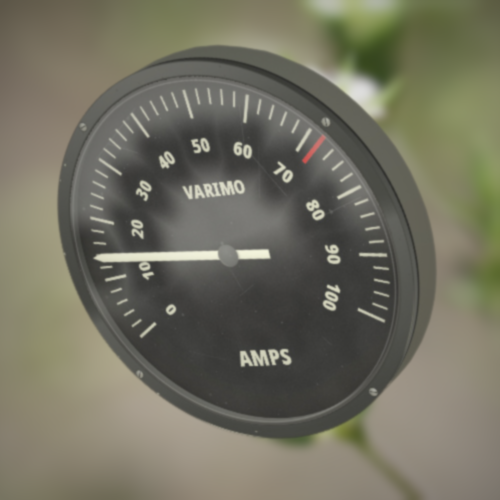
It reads 14 A
